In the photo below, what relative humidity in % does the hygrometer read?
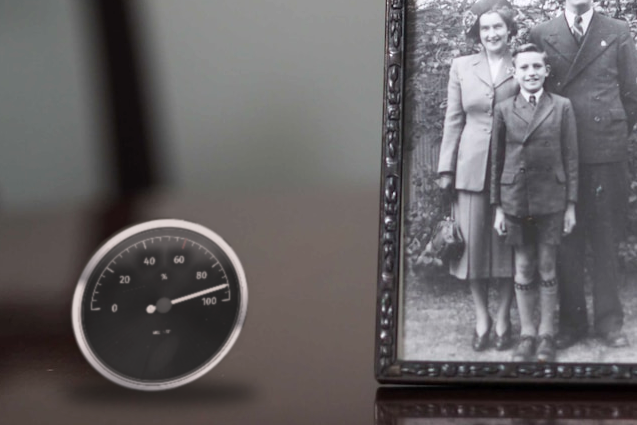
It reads 92 %
